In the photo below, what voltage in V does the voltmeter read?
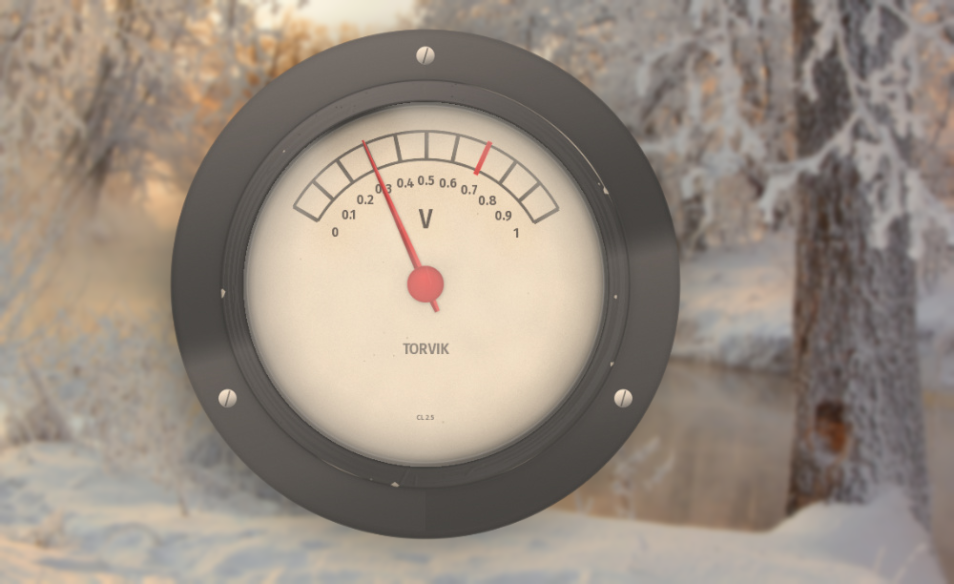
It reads 0.3 V
